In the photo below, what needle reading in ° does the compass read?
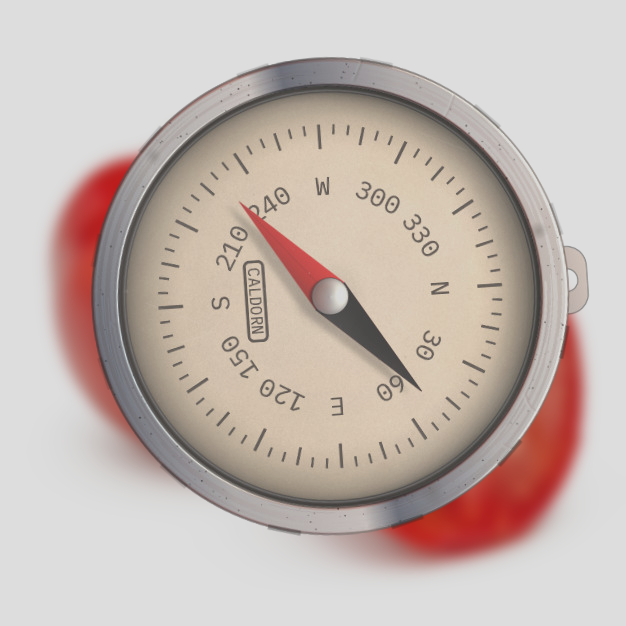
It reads 230 °
